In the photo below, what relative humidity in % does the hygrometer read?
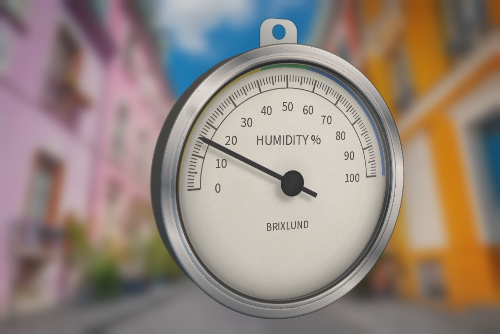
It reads 15 %
